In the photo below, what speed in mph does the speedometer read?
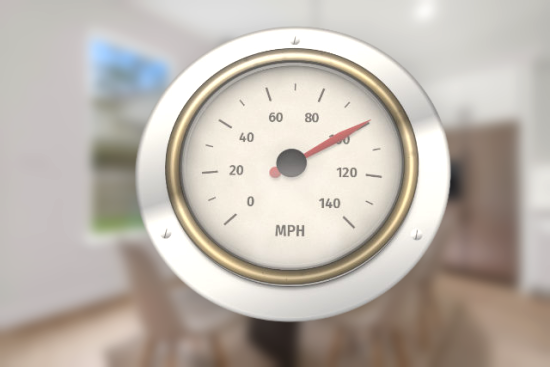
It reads 100 mph
